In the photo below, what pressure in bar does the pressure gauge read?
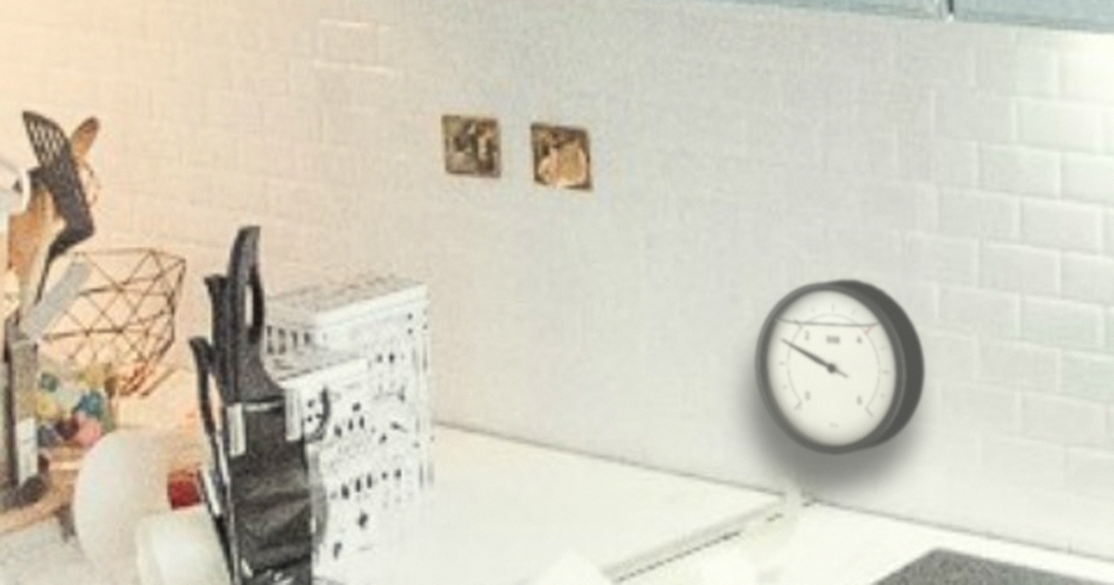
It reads 1.5 bar
